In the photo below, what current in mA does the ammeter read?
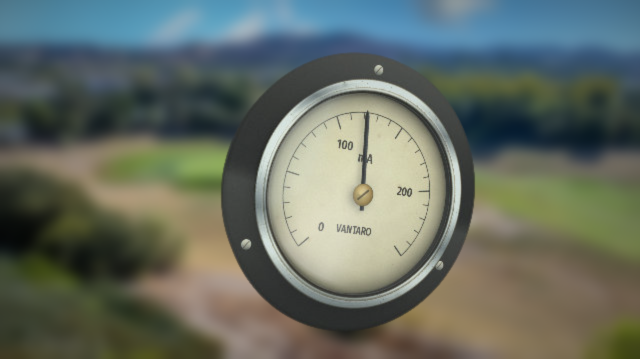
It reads 120 mA
